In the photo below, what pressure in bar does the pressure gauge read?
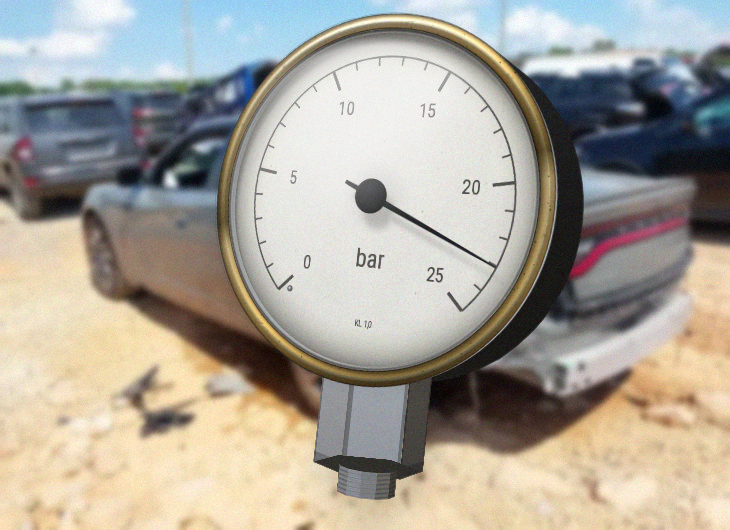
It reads 23 bar
